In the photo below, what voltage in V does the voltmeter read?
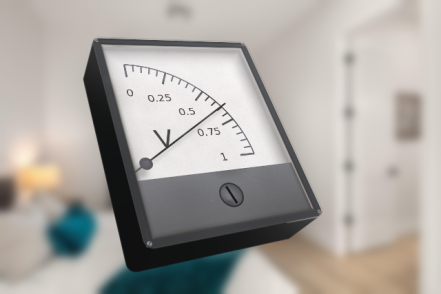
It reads 0.65 V
